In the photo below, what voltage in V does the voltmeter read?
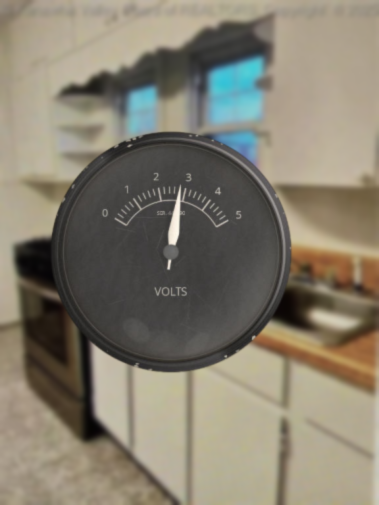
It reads 2.8 V
